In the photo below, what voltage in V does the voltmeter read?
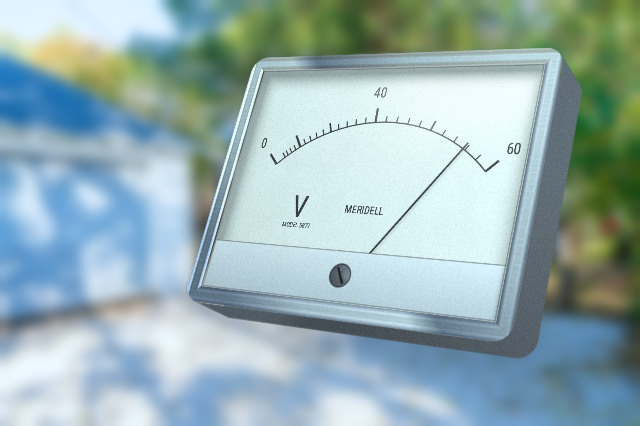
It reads 56 V
